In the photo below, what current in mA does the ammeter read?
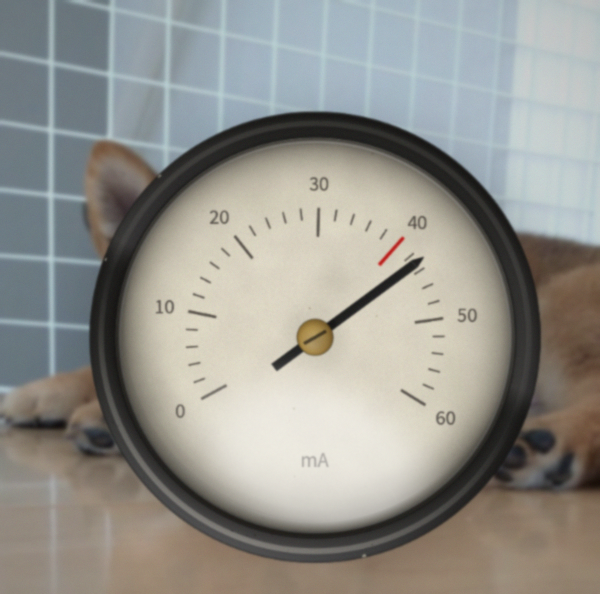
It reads 43 mA
